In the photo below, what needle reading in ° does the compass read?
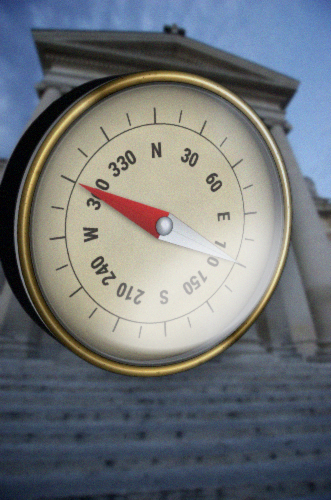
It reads 300 °
